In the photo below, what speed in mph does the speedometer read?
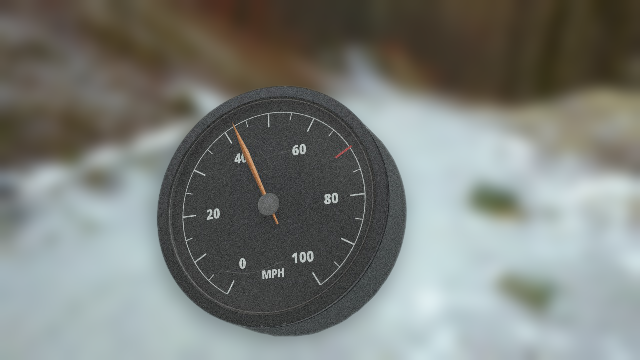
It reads 42.5 mph
